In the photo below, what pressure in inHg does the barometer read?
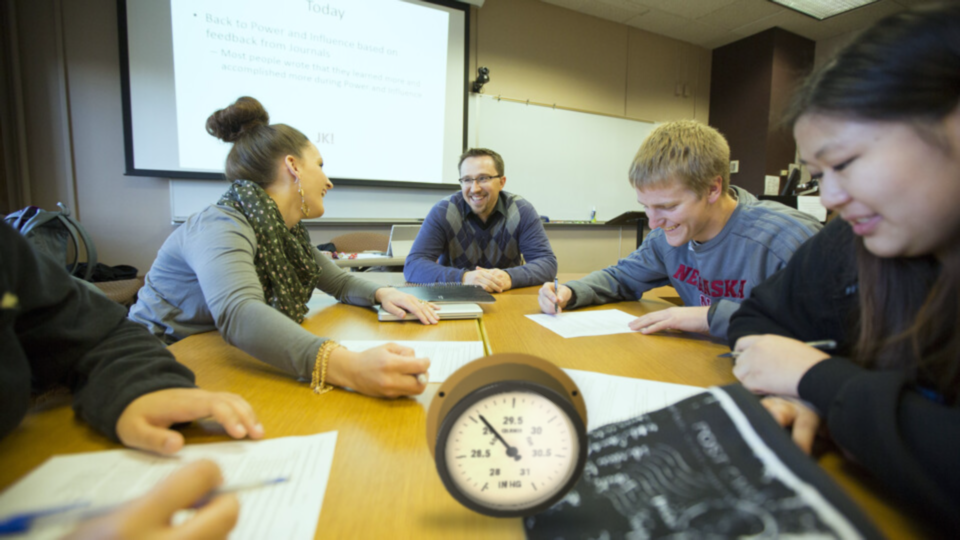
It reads 29.1 inHg
